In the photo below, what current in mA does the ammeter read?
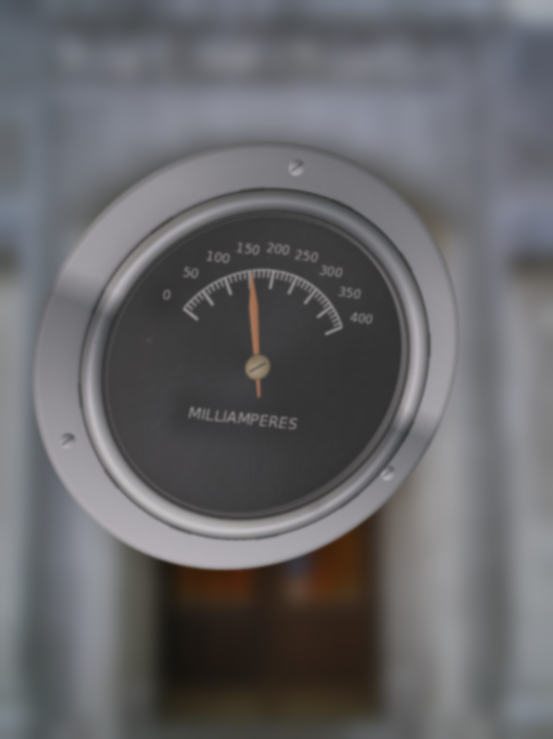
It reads 150 mA
